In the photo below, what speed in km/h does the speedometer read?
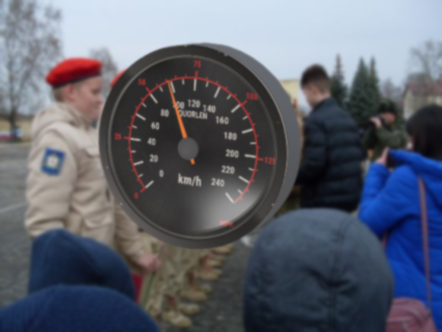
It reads 100 km/h
